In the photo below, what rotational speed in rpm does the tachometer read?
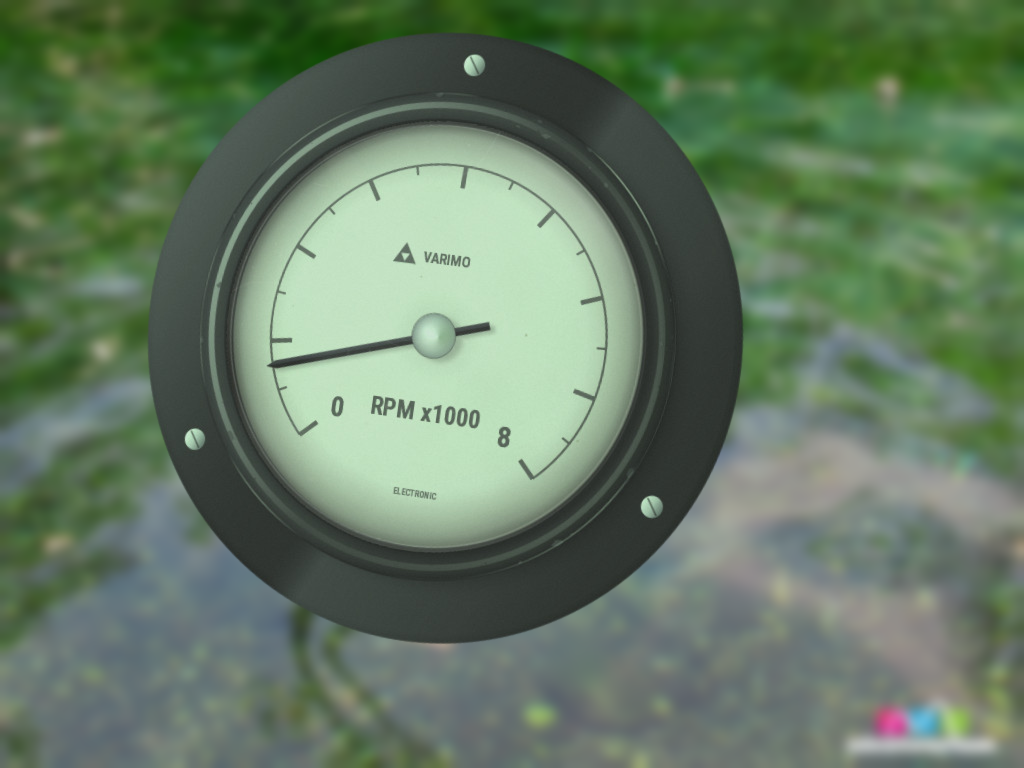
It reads 750 rpm
